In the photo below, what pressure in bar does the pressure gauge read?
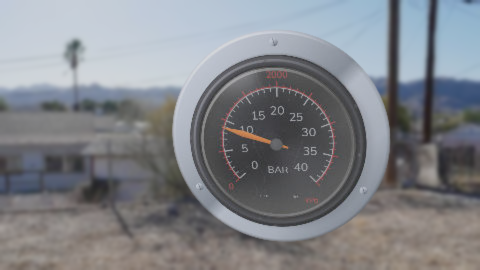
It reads 9 bar
